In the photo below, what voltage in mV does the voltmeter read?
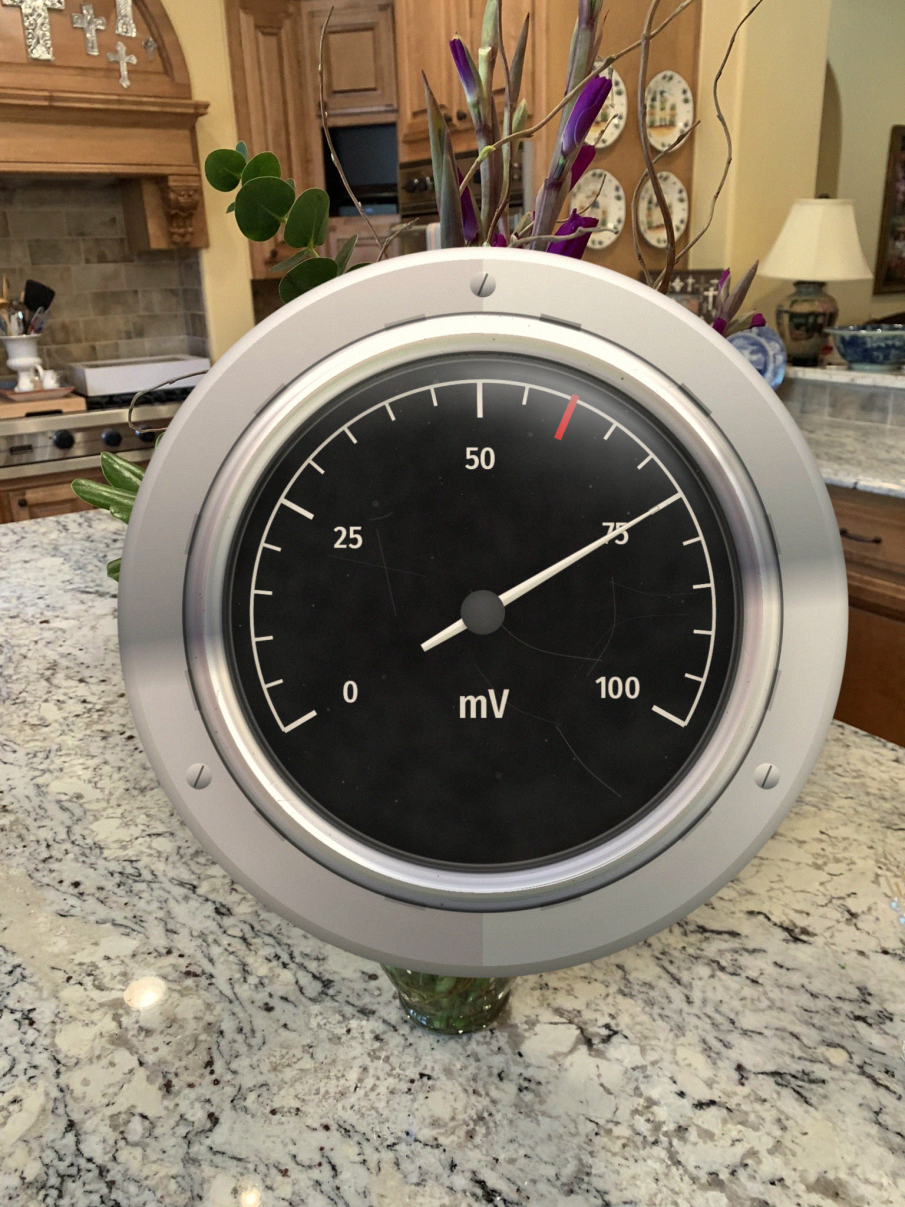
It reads 75 mV
